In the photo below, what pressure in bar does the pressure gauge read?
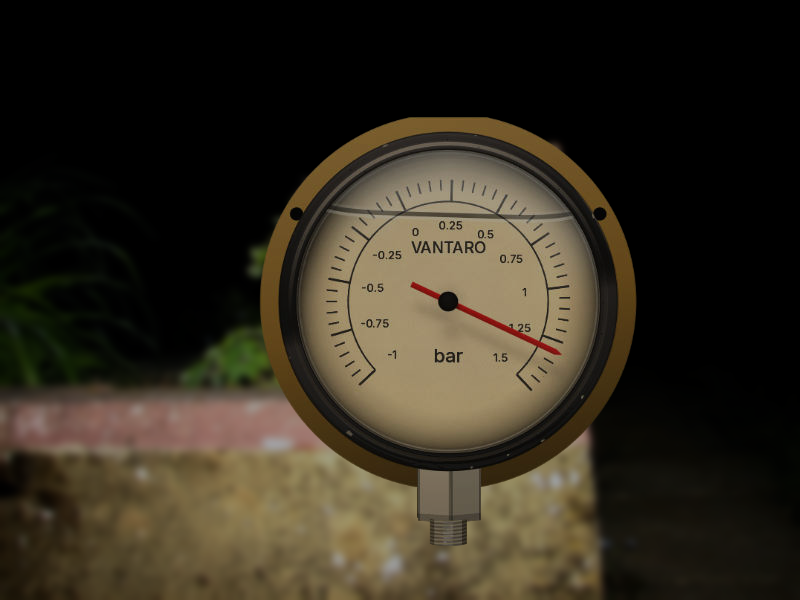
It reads 1.3 bar
